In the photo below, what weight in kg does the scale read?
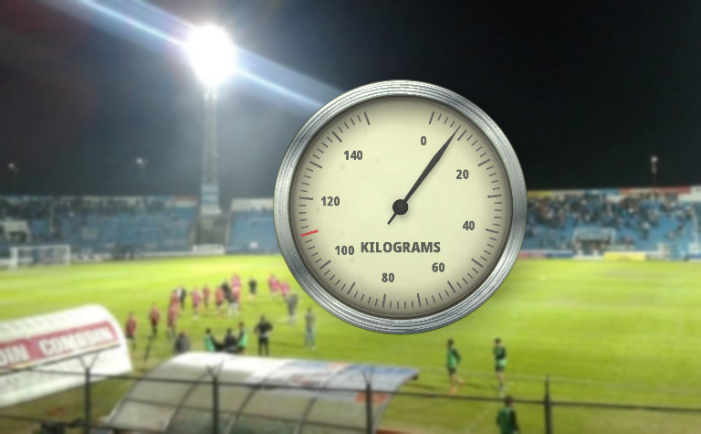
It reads 8 kg
